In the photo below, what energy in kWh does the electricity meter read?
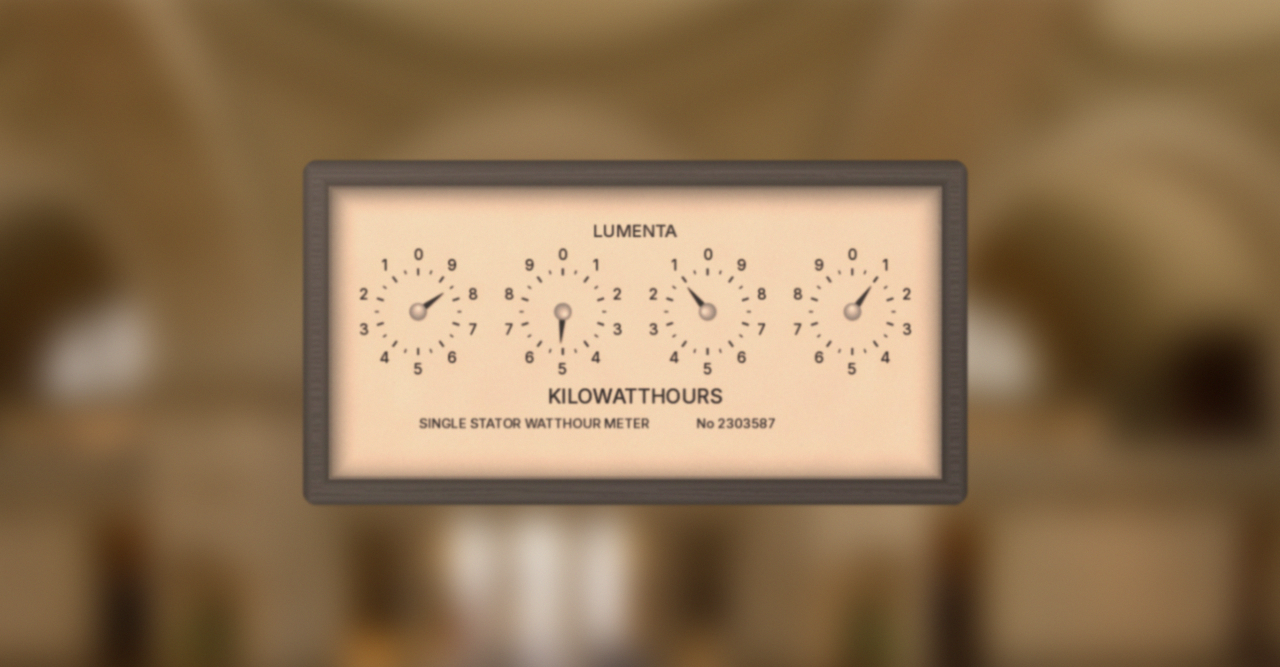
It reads 8511 kWh
